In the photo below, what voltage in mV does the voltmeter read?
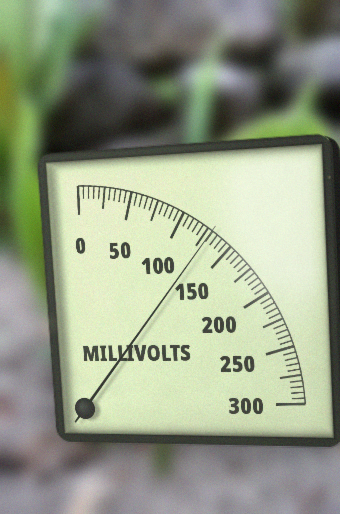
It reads 130 mV
